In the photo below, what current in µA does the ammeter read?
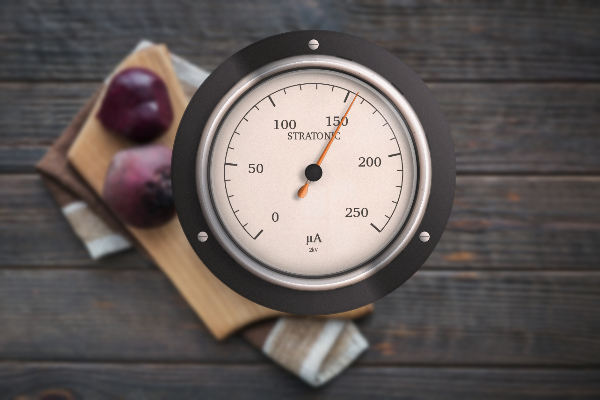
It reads 155 µA
